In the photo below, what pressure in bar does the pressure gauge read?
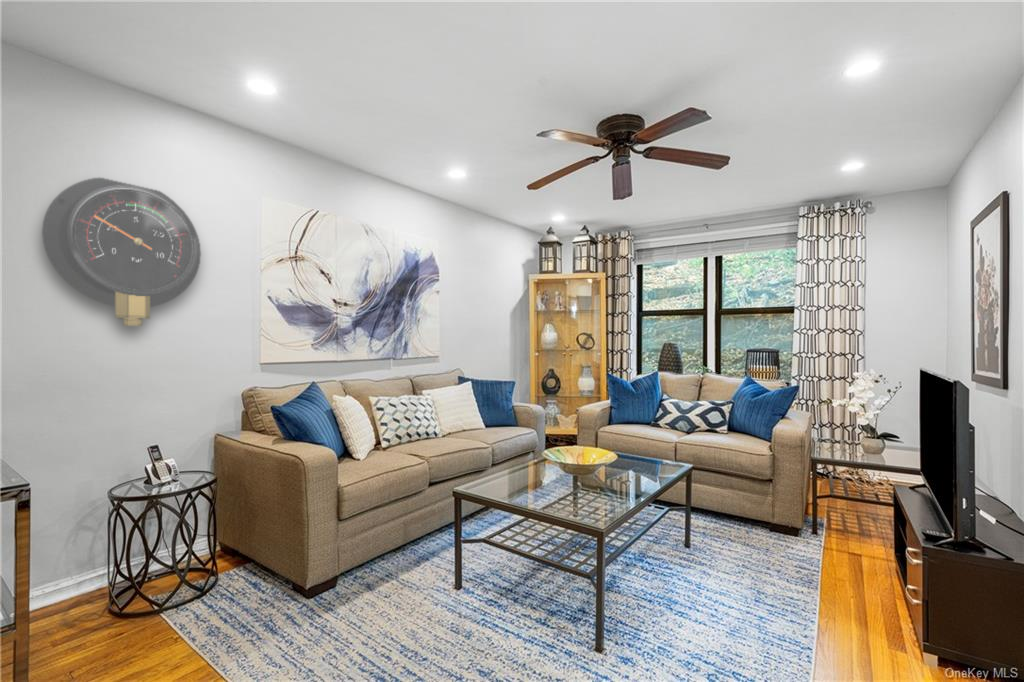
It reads 2.5 bar
